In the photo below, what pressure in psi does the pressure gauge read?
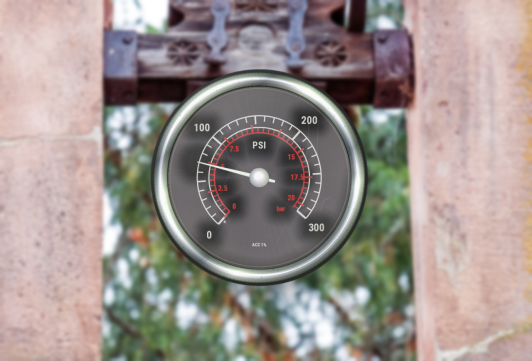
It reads 70 psi
